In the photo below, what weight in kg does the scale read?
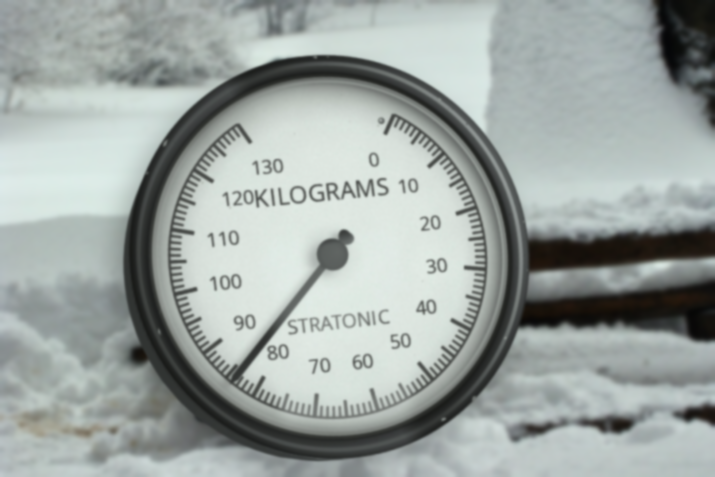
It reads 84 kg
